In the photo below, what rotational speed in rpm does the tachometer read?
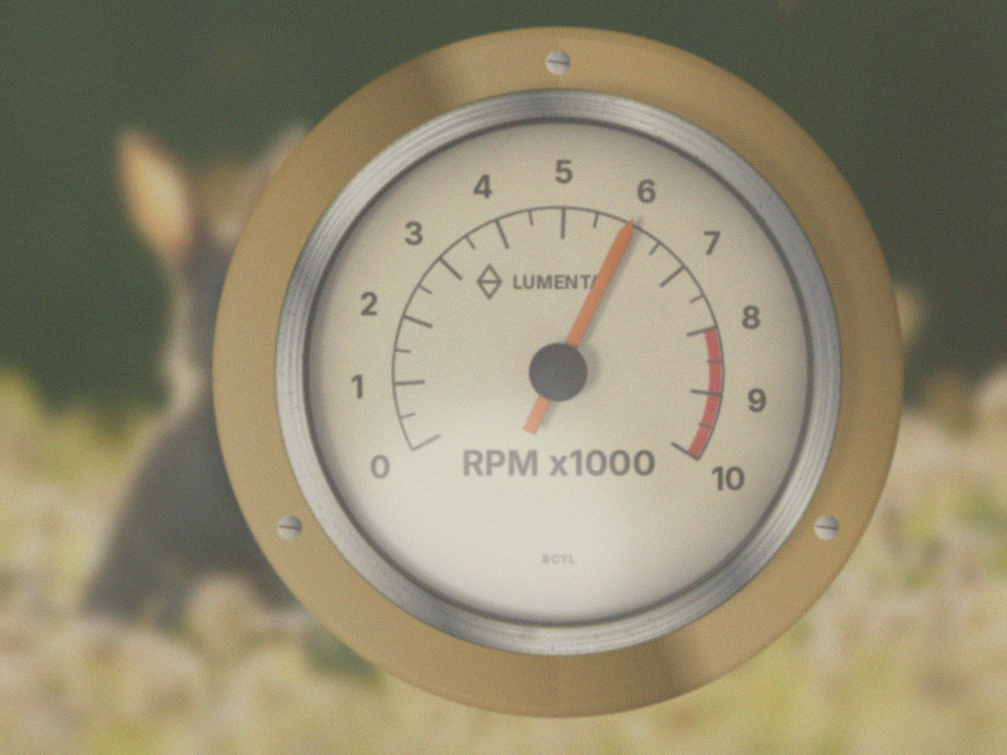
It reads 6000 rpm
